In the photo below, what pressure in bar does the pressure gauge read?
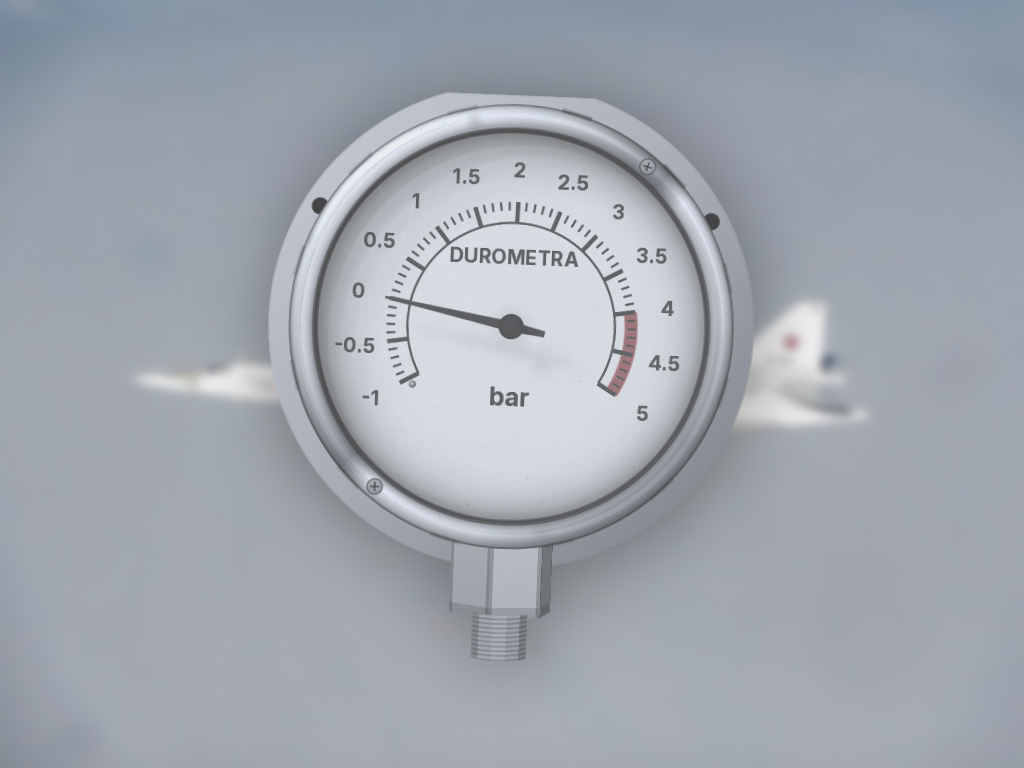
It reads 0 bar
